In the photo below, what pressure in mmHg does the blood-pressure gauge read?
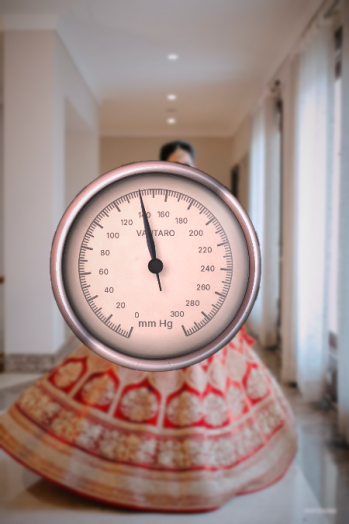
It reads 140 mmHg
